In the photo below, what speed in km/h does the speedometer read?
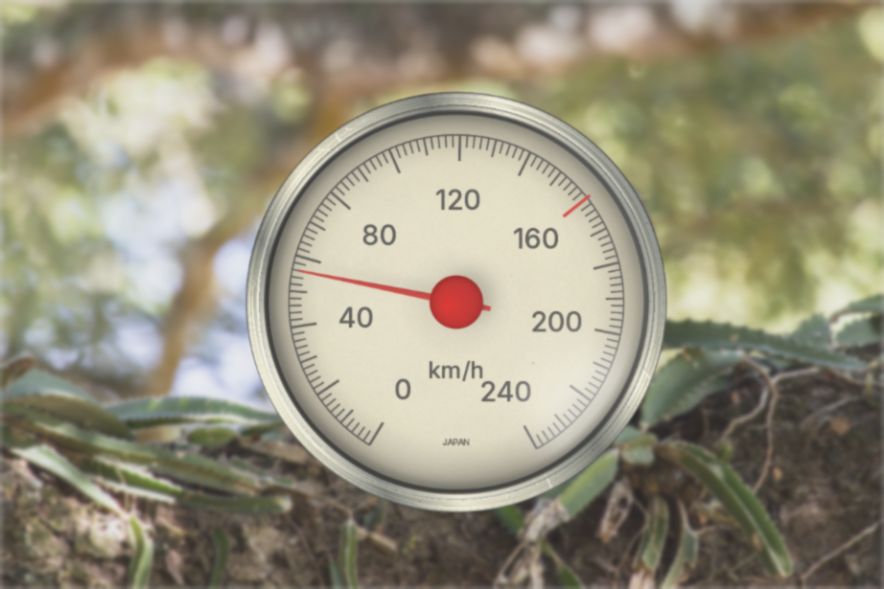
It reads 56 km/h
